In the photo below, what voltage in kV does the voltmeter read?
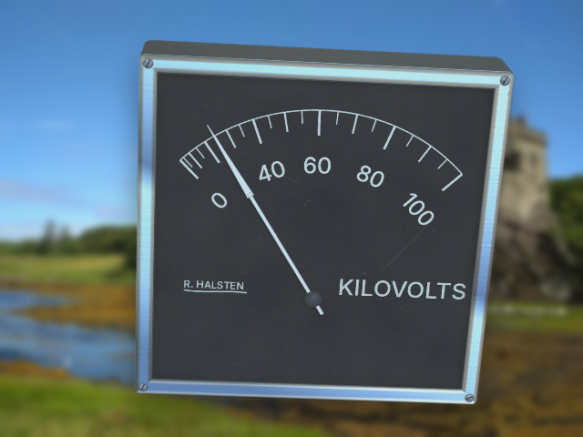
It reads 25 kV
